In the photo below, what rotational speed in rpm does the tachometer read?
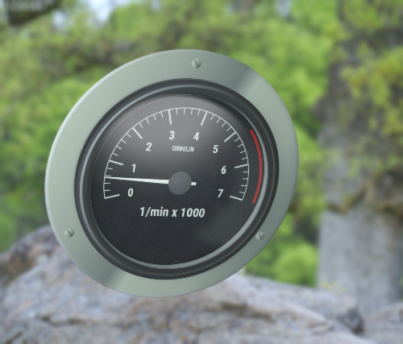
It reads 600 rpm
